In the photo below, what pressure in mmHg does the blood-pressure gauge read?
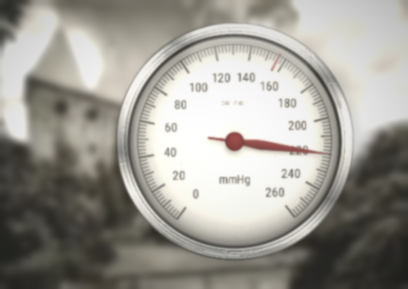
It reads 220 mmHg
